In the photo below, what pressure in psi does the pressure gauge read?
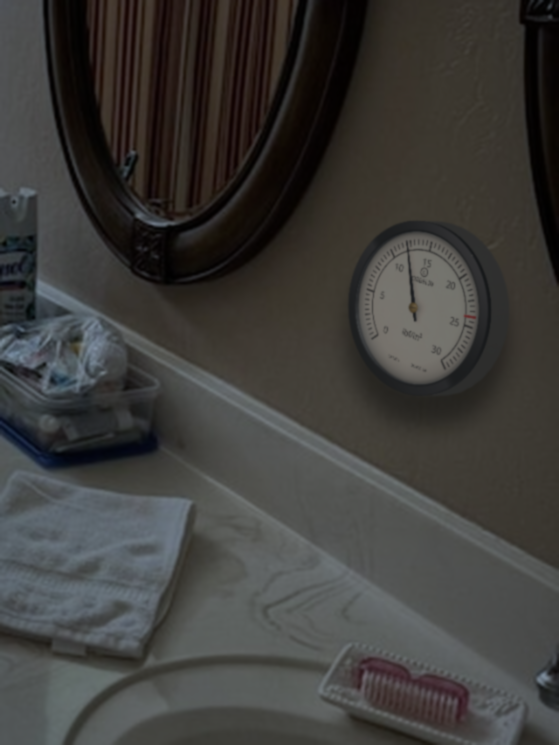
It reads 12.5 psi
